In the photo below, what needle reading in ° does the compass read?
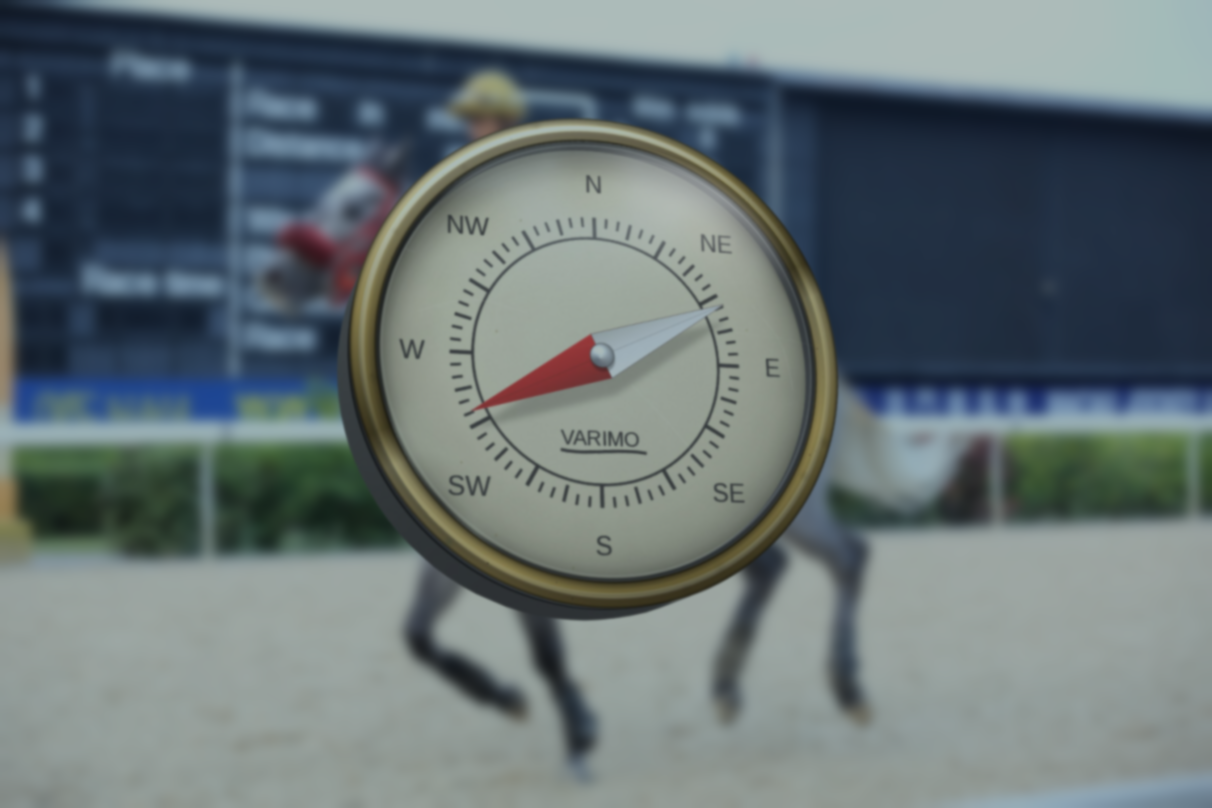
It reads 245 °
